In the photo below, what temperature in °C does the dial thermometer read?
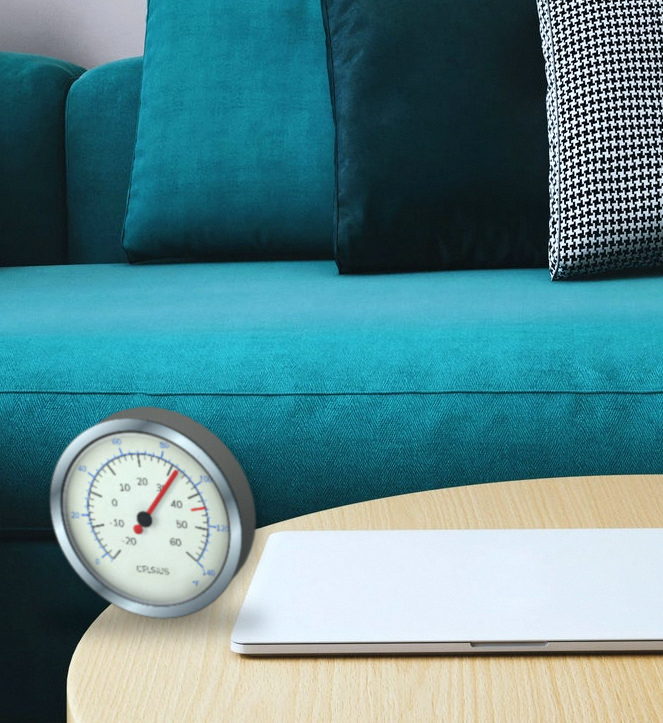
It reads 32 °C
